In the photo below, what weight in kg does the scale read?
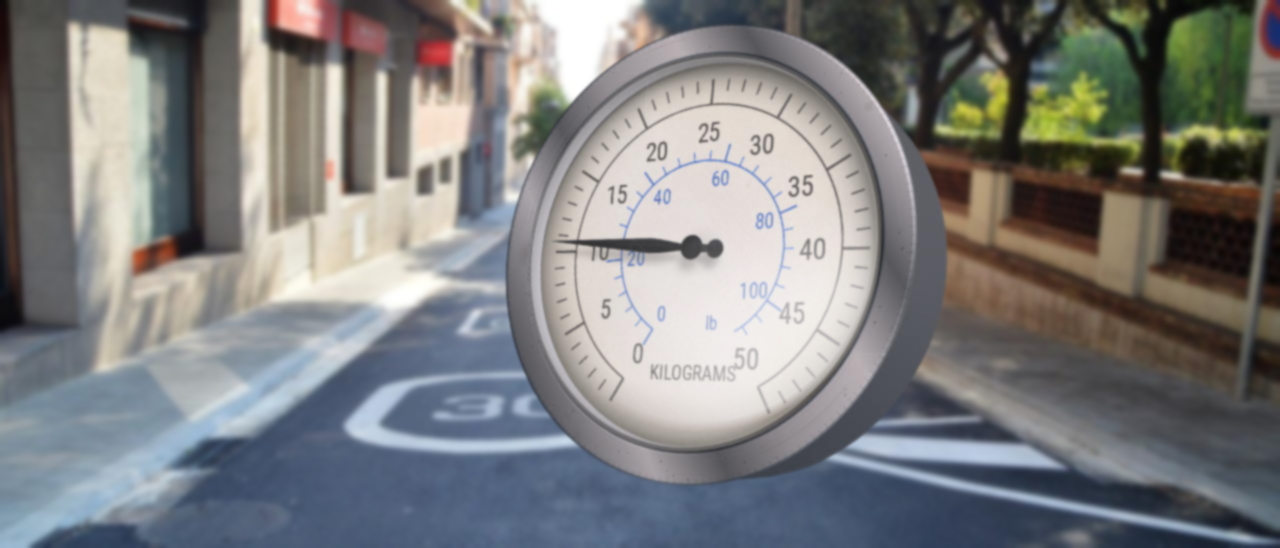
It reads 10.5 kg
